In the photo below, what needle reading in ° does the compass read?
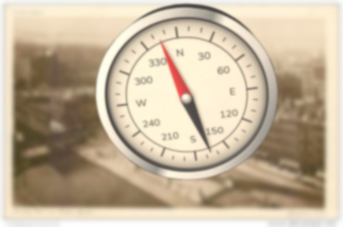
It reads 345 °
